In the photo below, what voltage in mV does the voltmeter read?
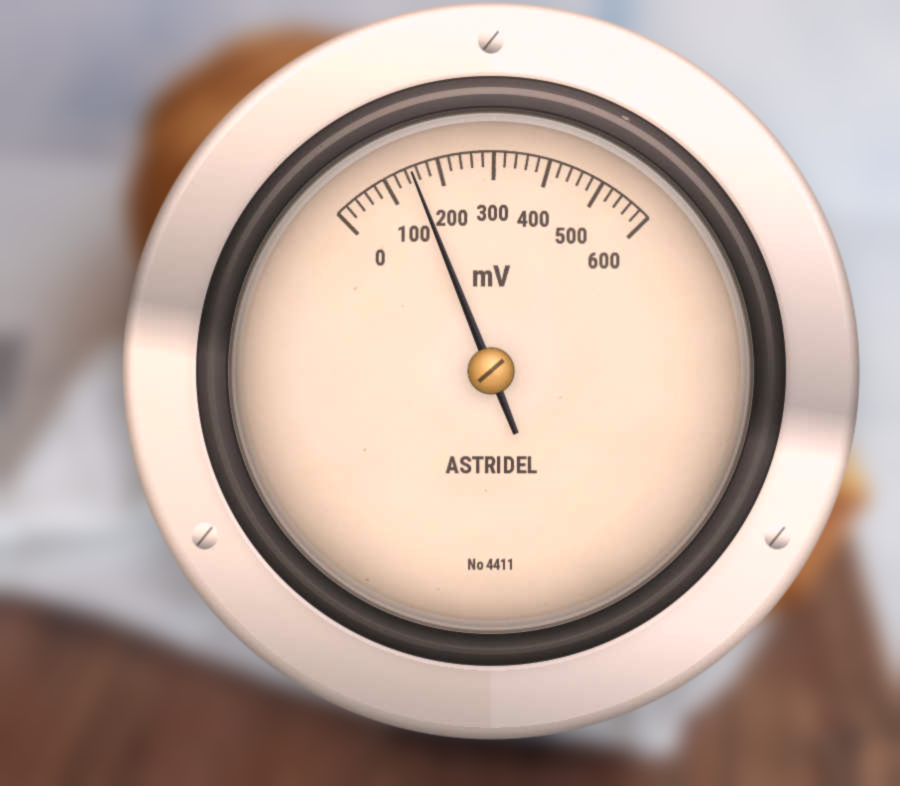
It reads 150 mV
